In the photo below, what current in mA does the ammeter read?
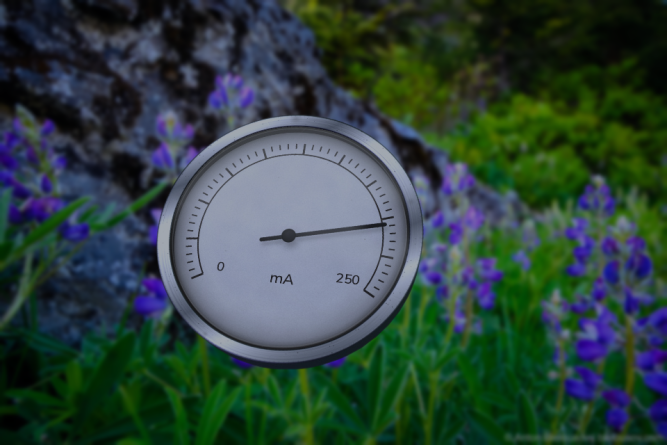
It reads 205 mA
